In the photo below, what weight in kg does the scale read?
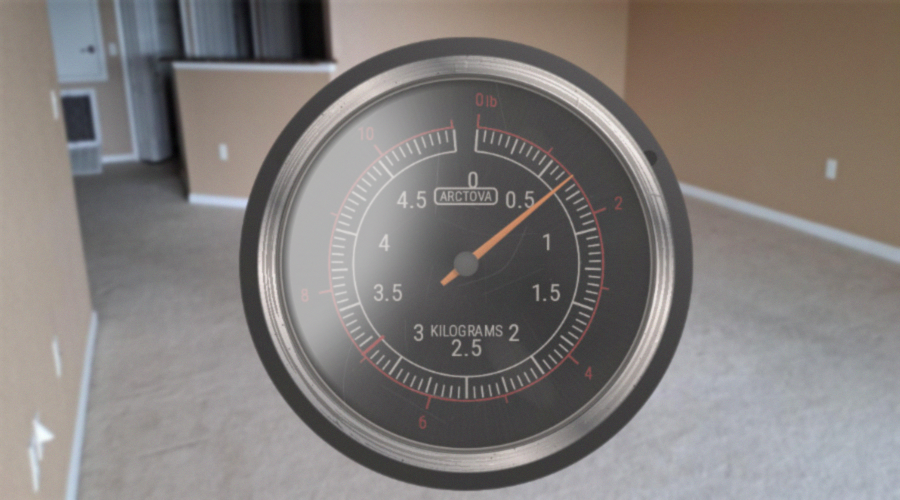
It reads 0.65 kg
